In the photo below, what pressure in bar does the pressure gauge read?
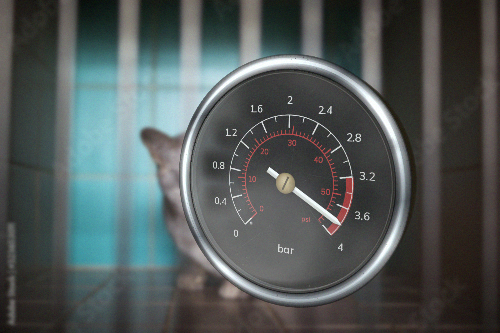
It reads 3.8 bar
